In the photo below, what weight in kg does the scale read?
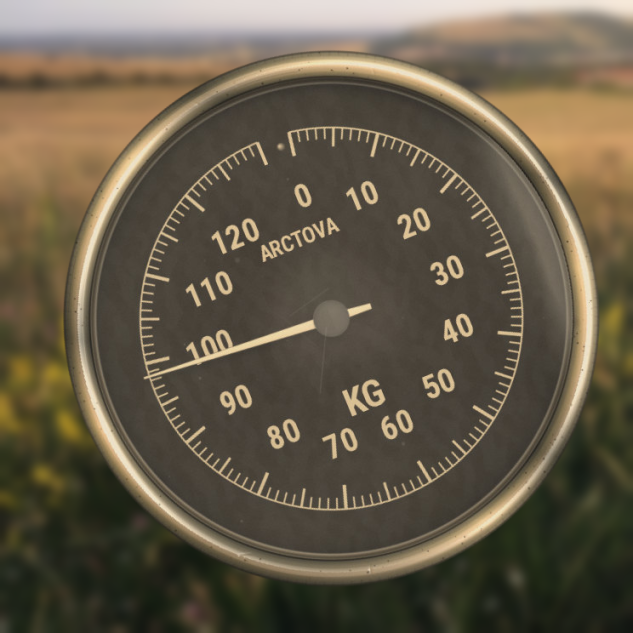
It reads 98.5 kg
